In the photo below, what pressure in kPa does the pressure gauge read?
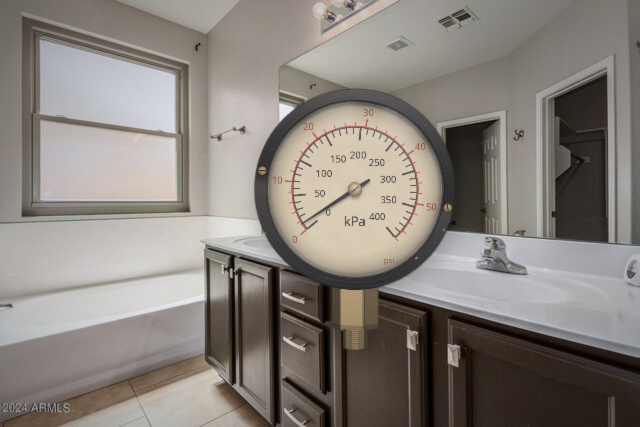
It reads 10 kPa
